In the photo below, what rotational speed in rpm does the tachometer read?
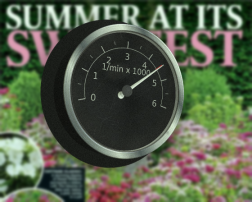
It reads 4500 rpm
